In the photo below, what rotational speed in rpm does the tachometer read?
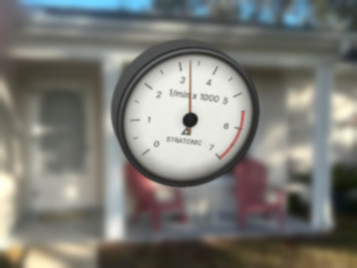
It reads 3250 rpm
